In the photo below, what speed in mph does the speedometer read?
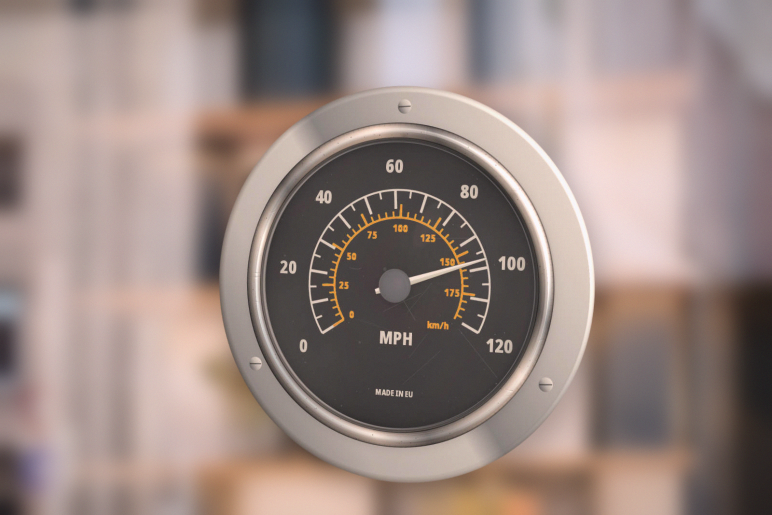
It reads 97.5 mph
